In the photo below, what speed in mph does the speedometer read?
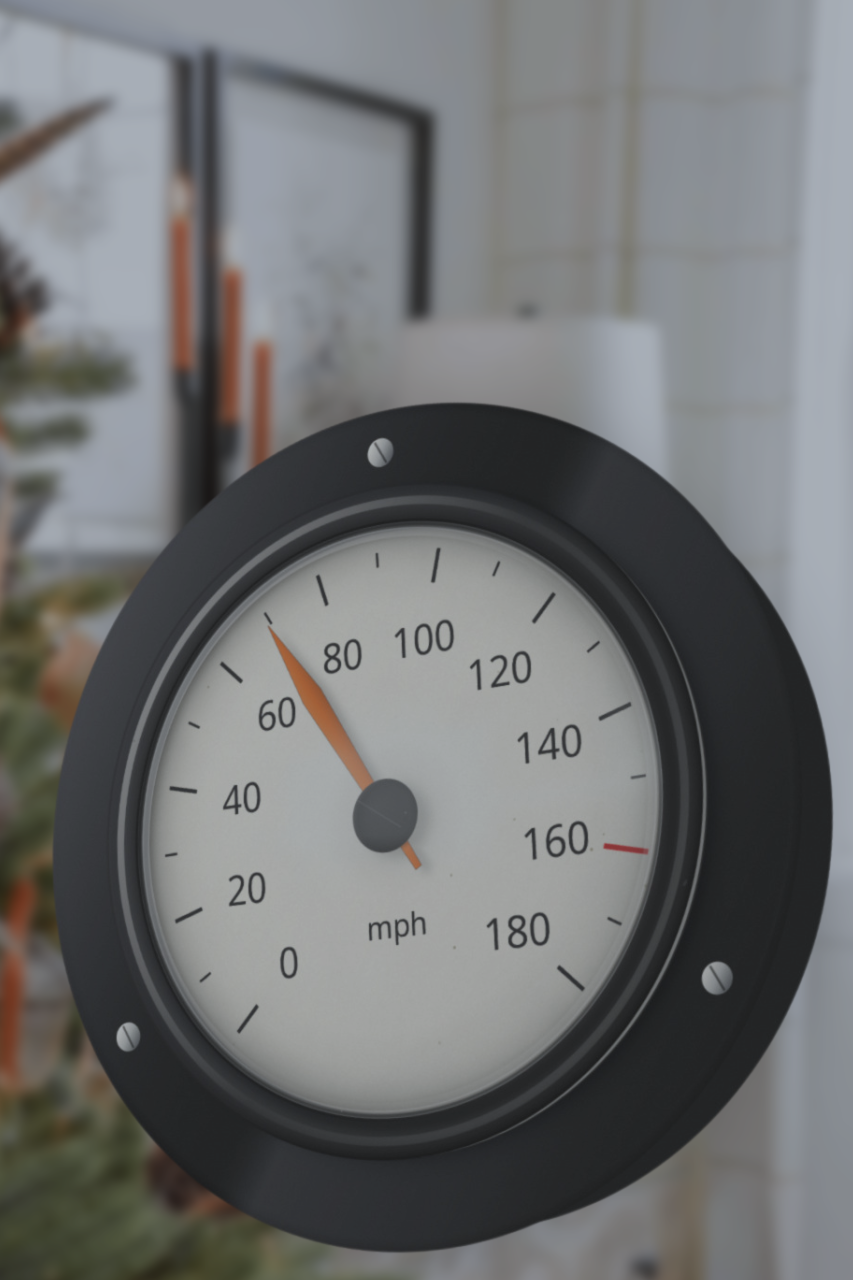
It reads 70 mph
